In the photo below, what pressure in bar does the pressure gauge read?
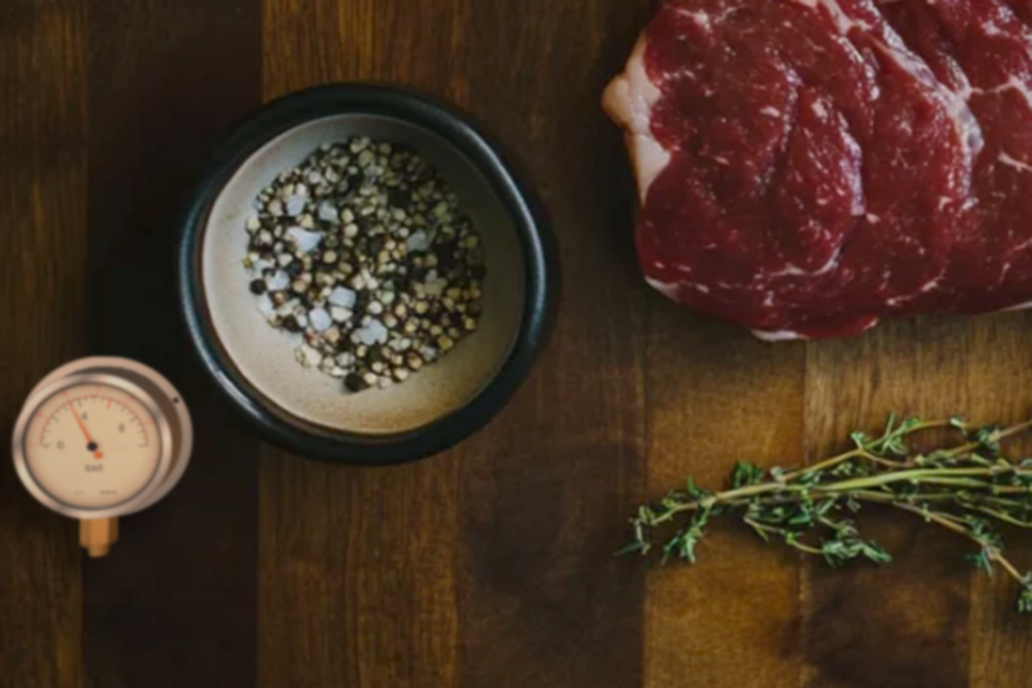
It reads 3.5 bar
